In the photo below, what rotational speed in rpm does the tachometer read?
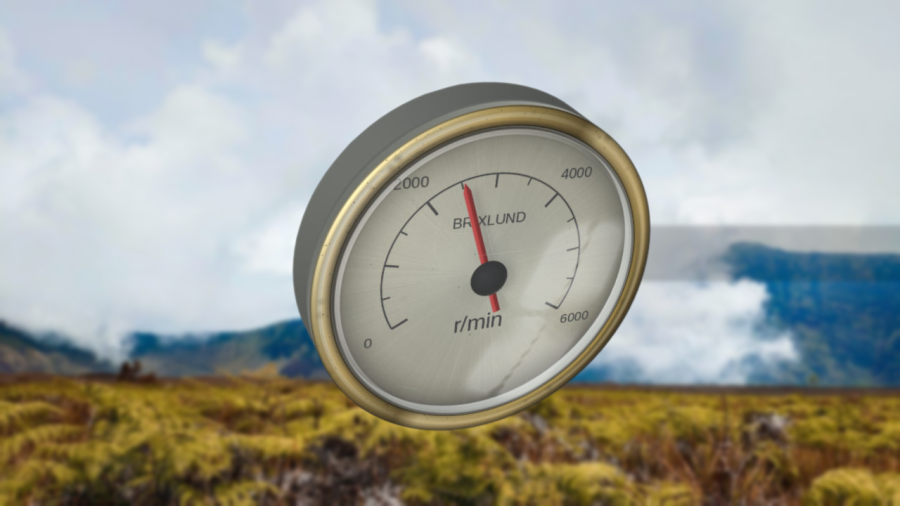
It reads 2500 rpm
